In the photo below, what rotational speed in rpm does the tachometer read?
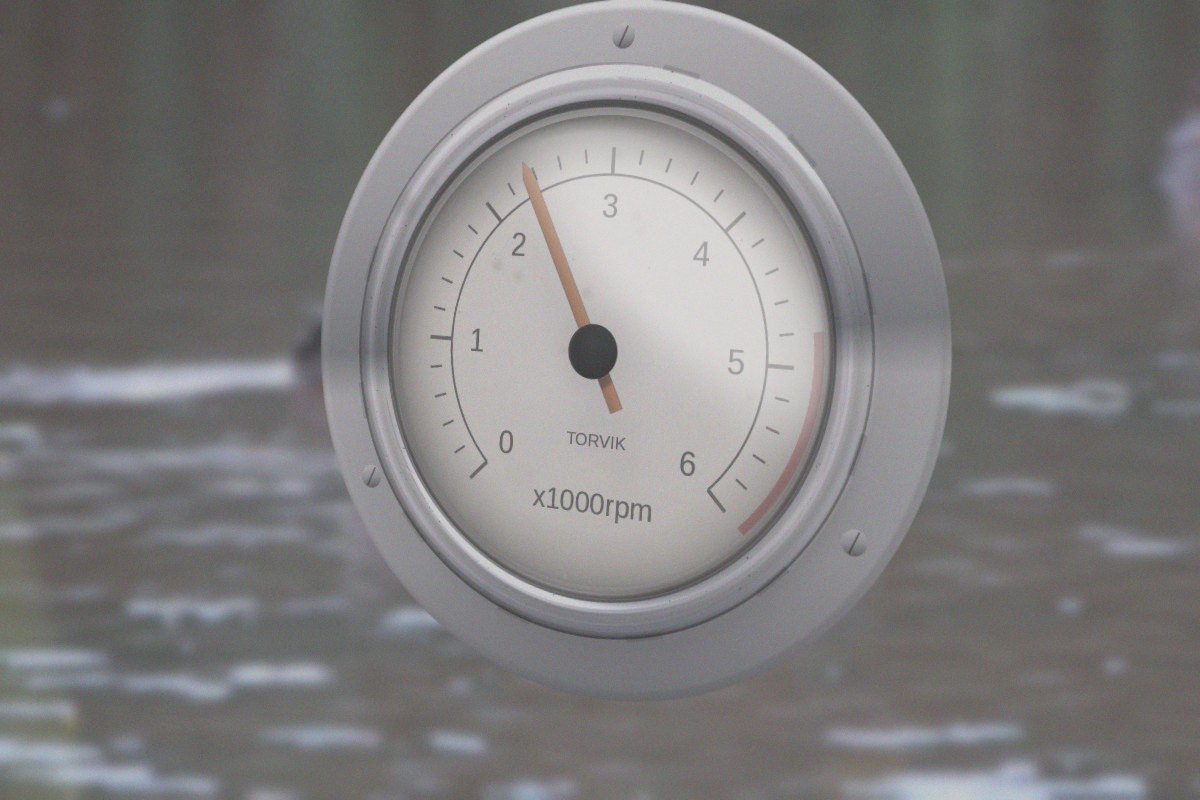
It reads 2400 rpm
